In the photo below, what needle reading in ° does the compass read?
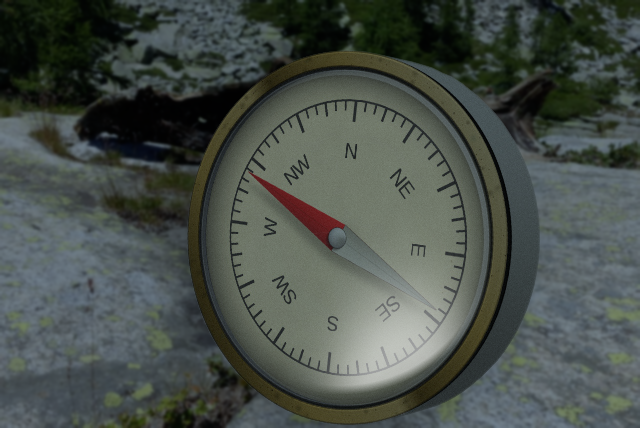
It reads 295 °
